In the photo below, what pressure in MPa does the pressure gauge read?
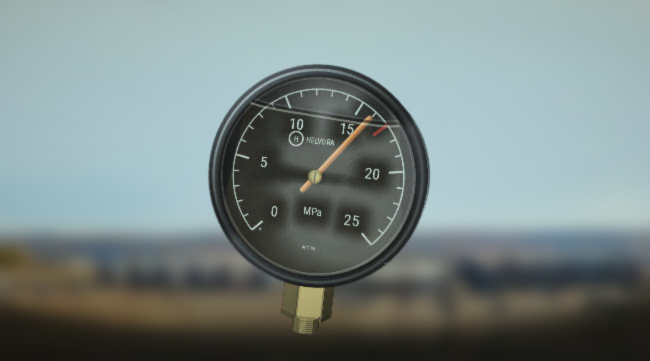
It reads 16 MPa
